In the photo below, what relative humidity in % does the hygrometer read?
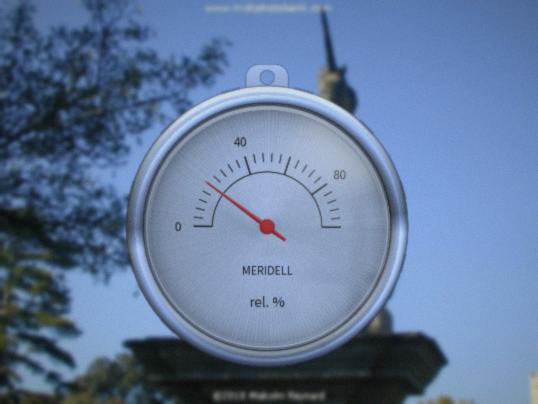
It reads 20 %
